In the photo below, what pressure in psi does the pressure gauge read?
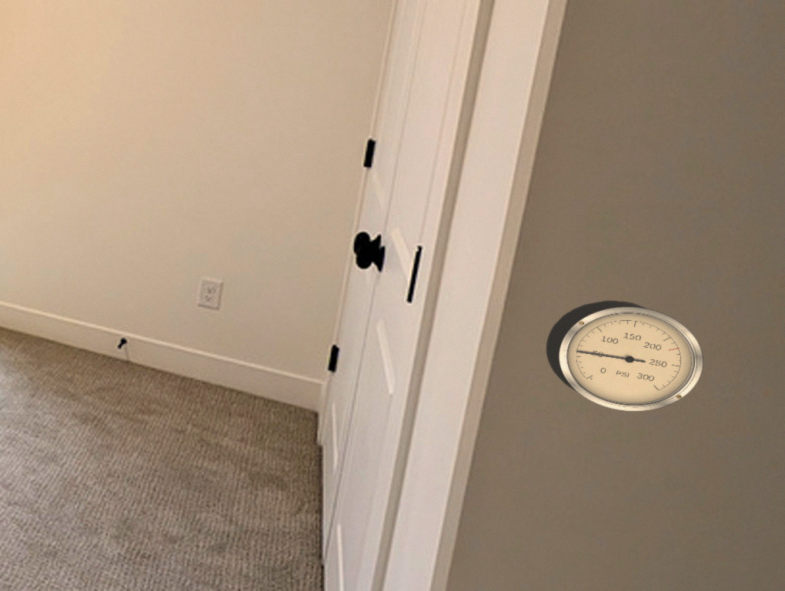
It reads 50 psi
